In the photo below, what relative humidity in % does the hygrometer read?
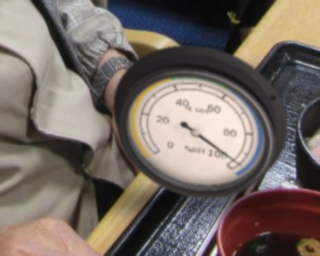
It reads 95 %
